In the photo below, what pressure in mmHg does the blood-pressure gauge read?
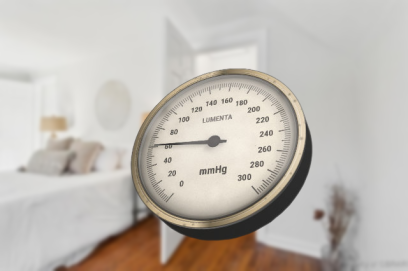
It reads 60 mmHg
